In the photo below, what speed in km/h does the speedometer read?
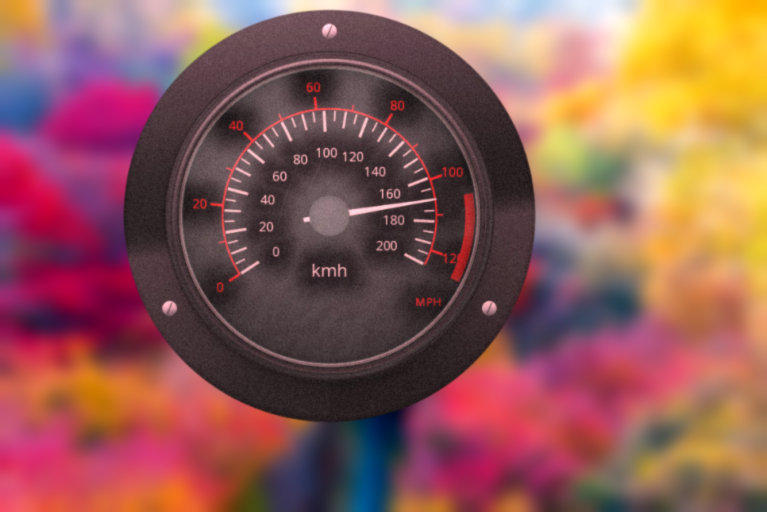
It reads 170 km/h
